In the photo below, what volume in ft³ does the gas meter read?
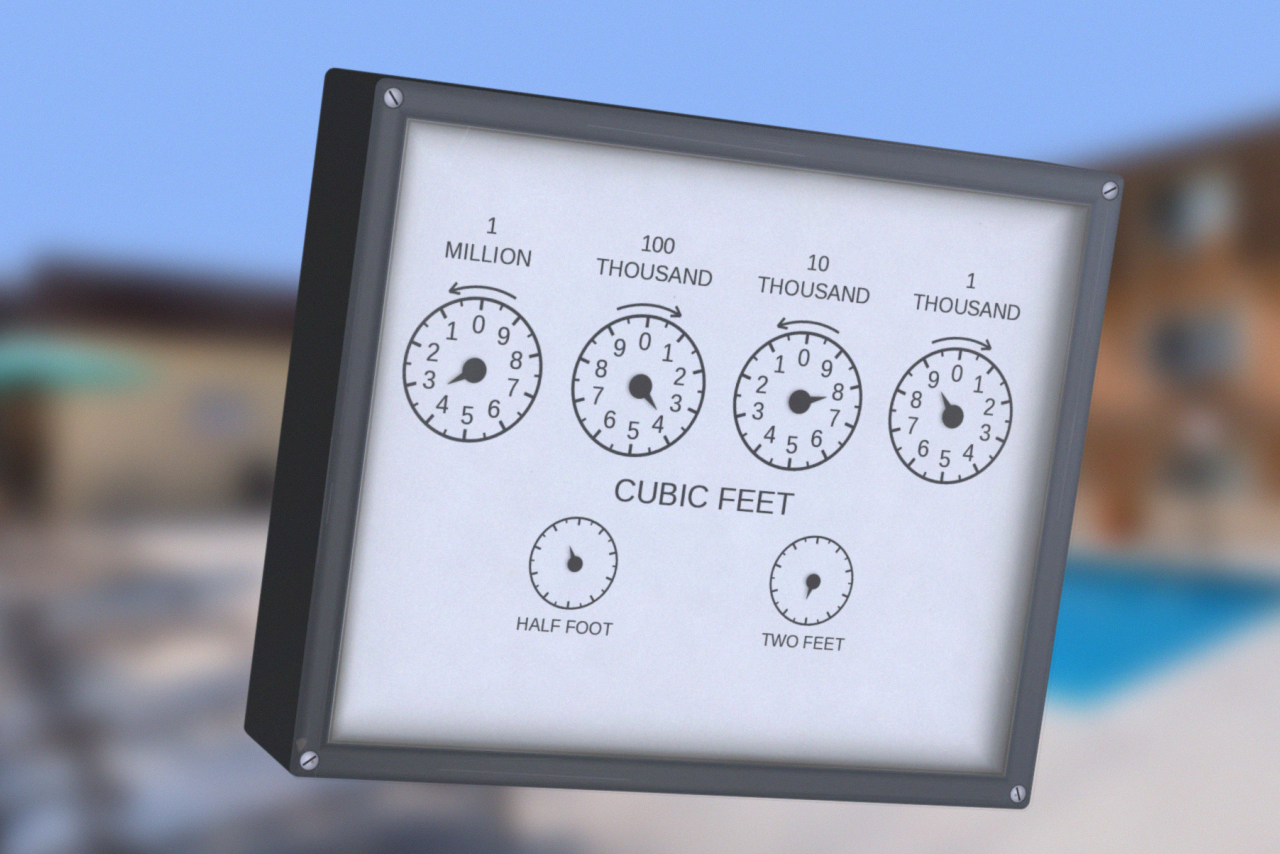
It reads 337900 ft³
